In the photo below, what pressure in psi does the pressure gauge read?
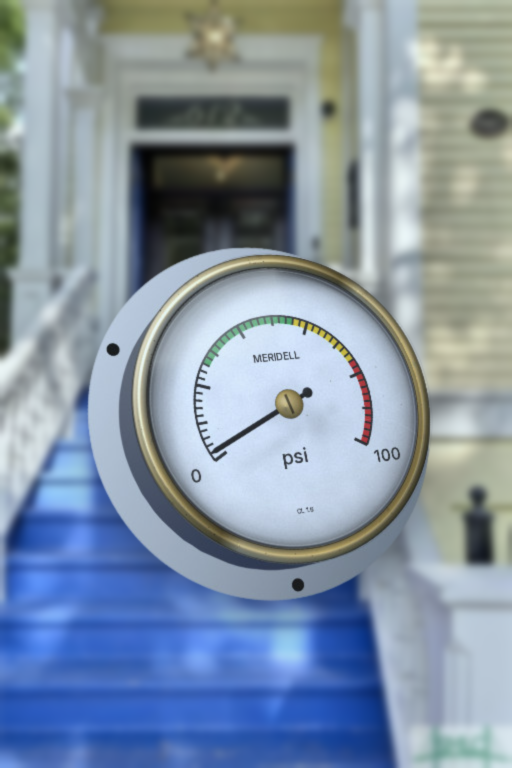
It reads 2 psi
